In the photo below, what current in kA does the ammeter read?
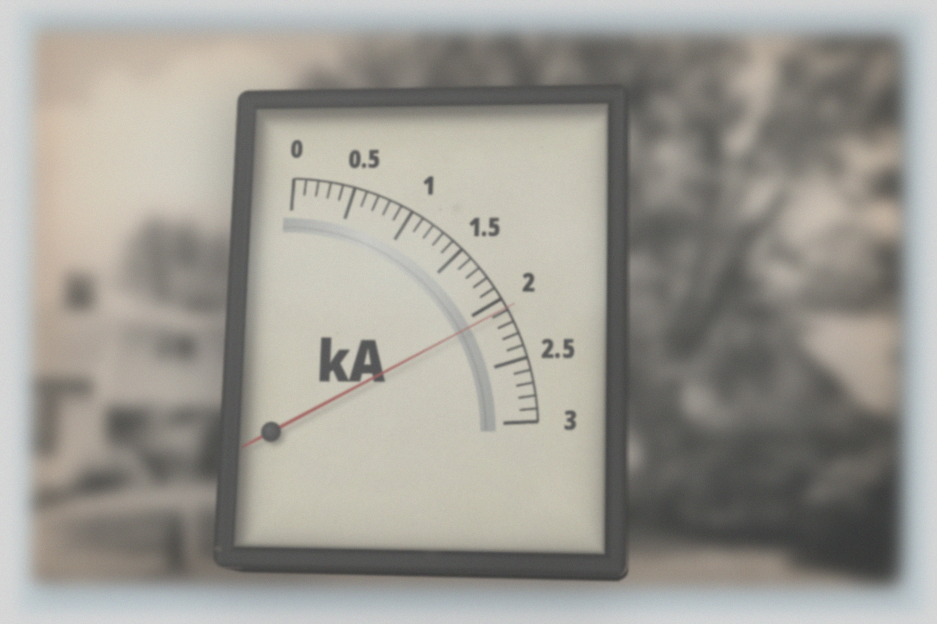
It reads 2.1 kA
